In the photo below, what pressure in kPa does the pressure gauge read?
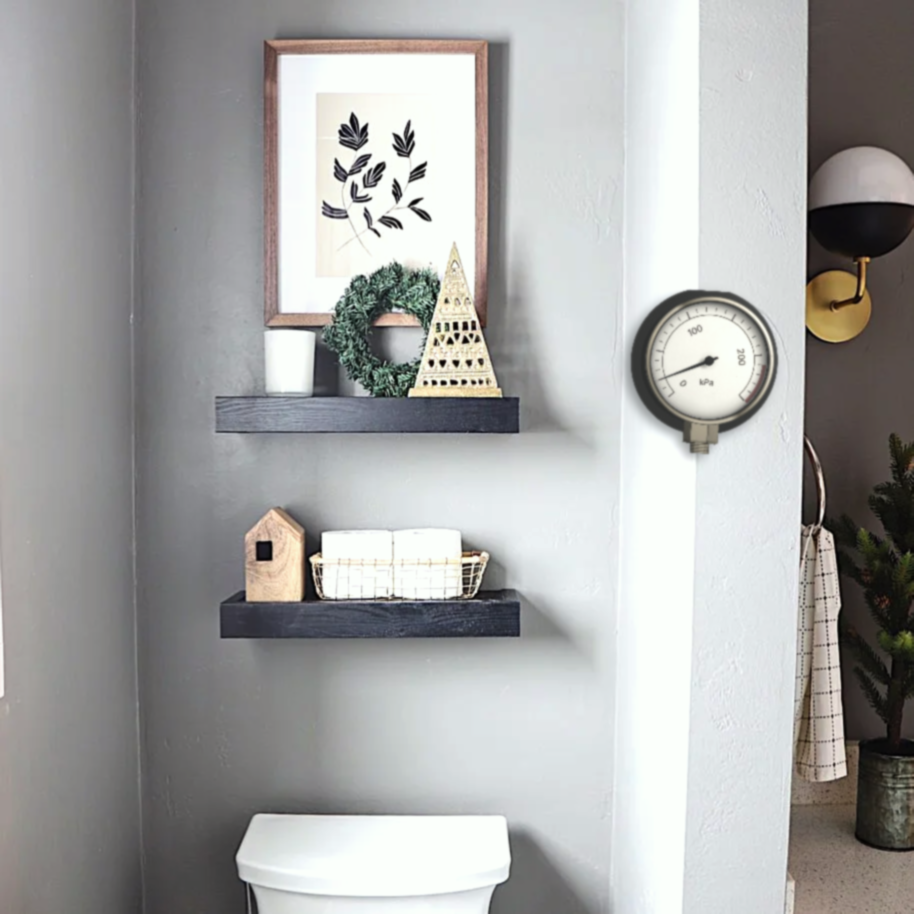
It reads 20 kPa
